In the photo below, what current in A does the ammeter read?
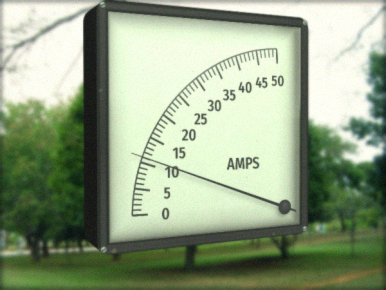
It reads 11 A
